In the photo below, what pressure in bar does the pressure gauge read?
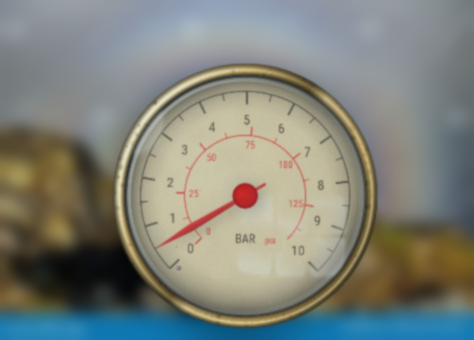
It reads 0.5 bar
